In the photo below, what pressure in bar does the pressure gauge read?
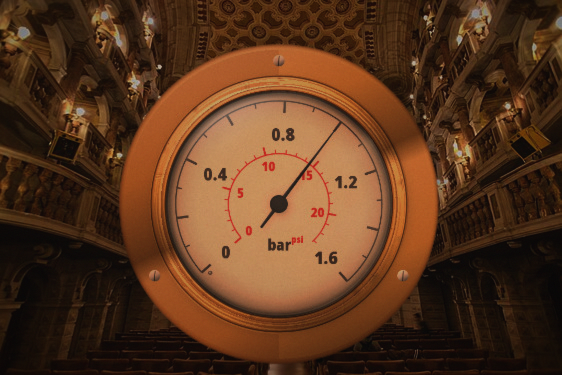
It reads 1 bar
